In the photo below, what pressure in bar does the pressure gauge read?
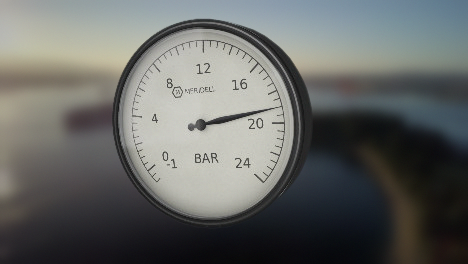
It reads 19 bar
